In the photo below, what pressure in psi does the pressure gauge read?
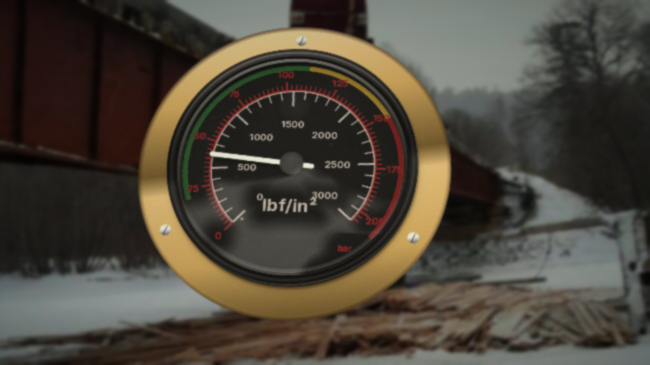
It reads 600 psi
